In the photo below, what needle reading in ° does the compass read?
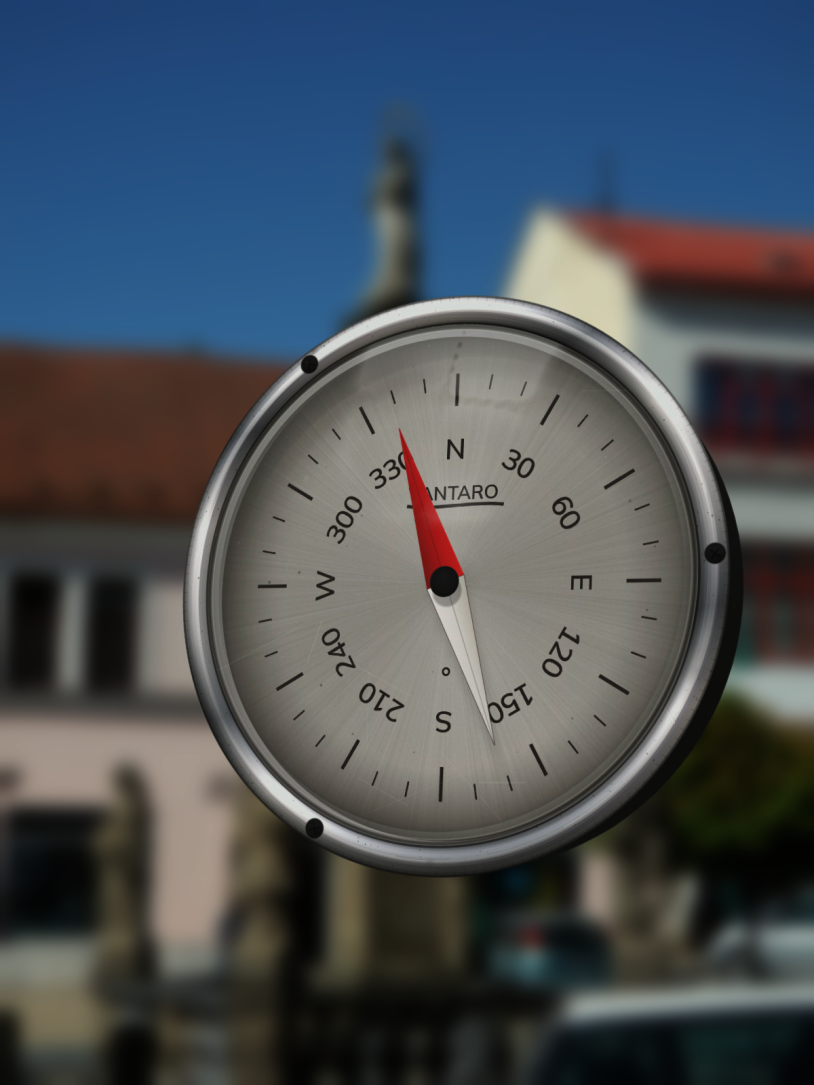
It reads 340 °
